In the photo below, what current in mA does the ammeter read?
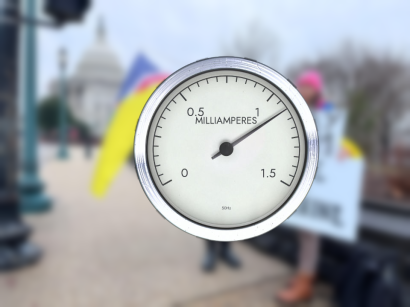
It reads 1.1 mA
